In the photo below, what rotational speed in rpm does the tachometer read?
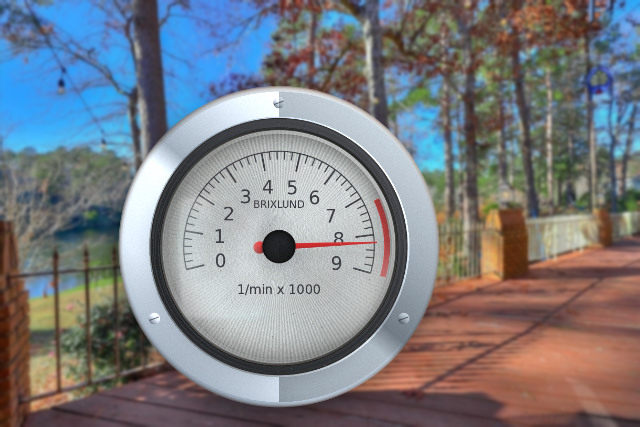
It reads 8200 rpm
